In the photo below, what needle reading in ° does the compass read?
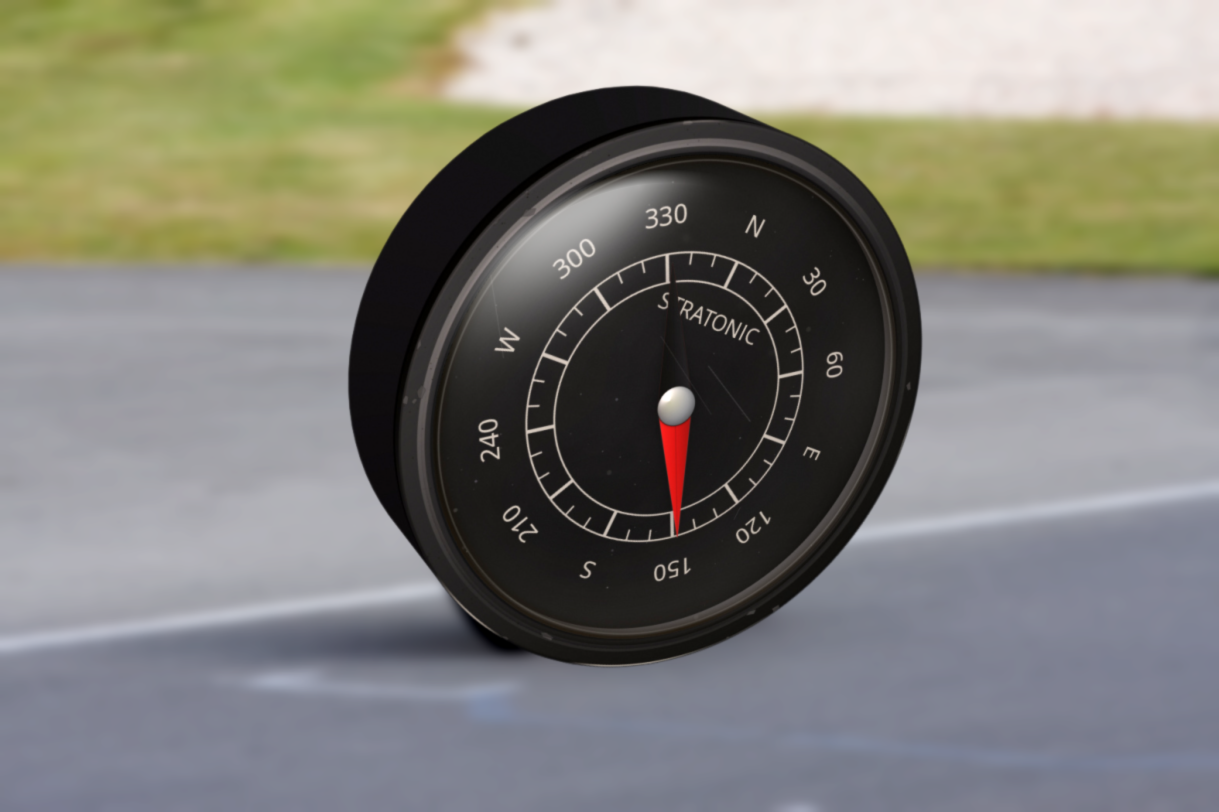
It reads 150 °
